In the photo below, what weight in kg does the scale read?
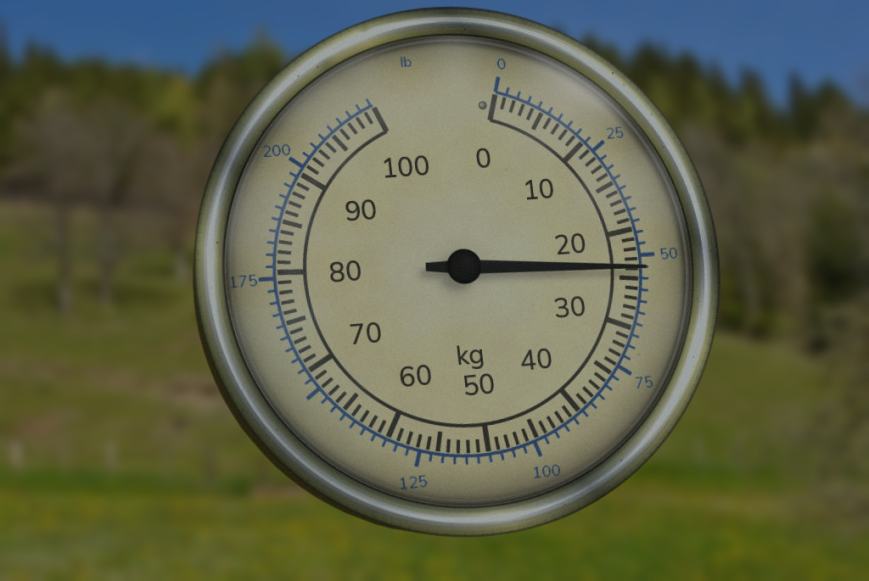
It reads 24 kg
